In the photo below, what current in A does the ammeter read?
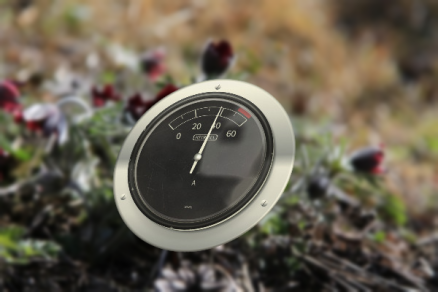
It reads 40 A
